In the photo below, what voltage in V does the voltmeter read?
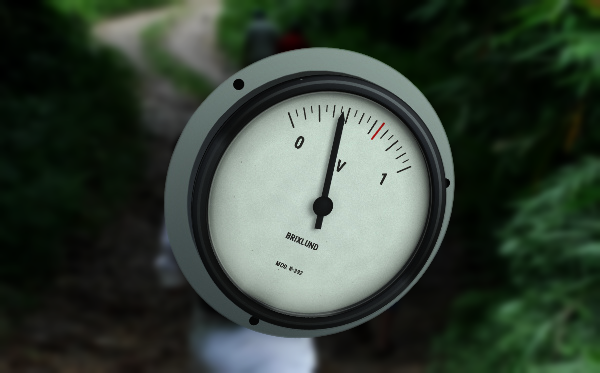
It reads 0.35 V
